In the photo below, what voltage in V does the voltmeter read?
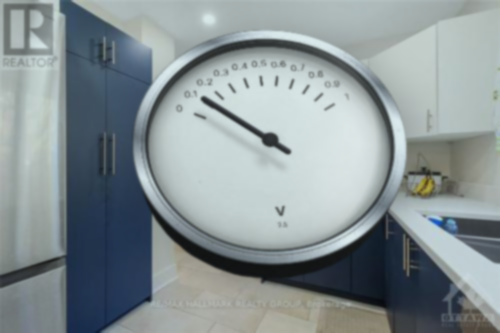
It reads 0.1 V
